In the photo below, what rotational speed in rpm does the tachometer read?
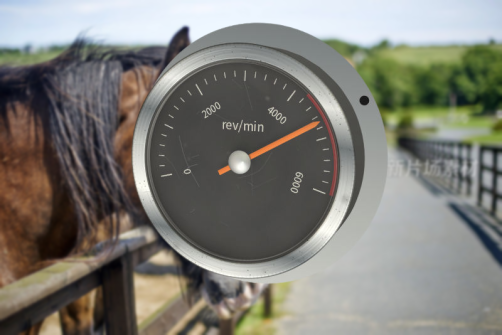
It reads 4700 rpm
